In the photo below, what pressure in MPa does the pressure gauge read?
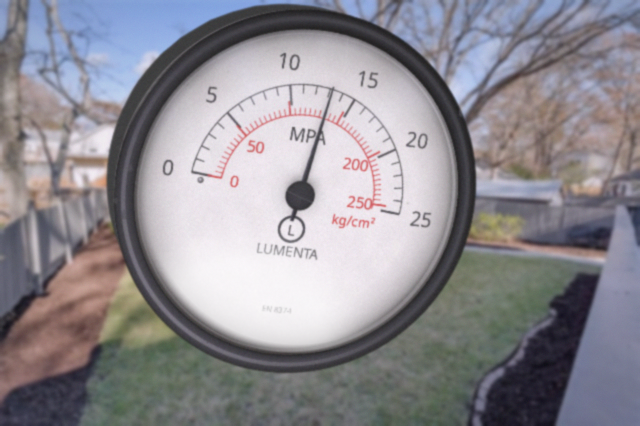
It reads 13 MPa
